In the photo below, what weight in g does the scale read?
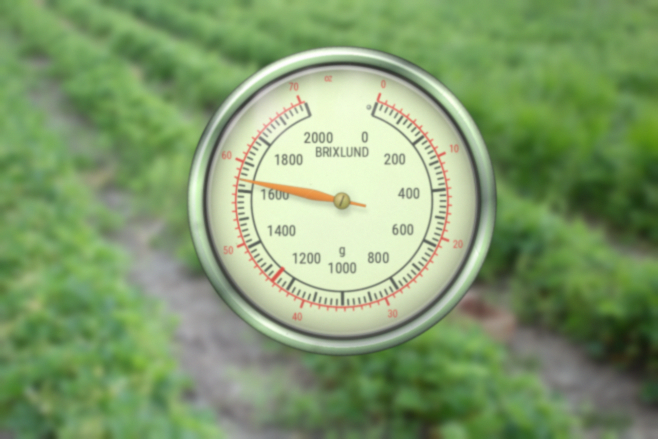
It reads 1640 g
